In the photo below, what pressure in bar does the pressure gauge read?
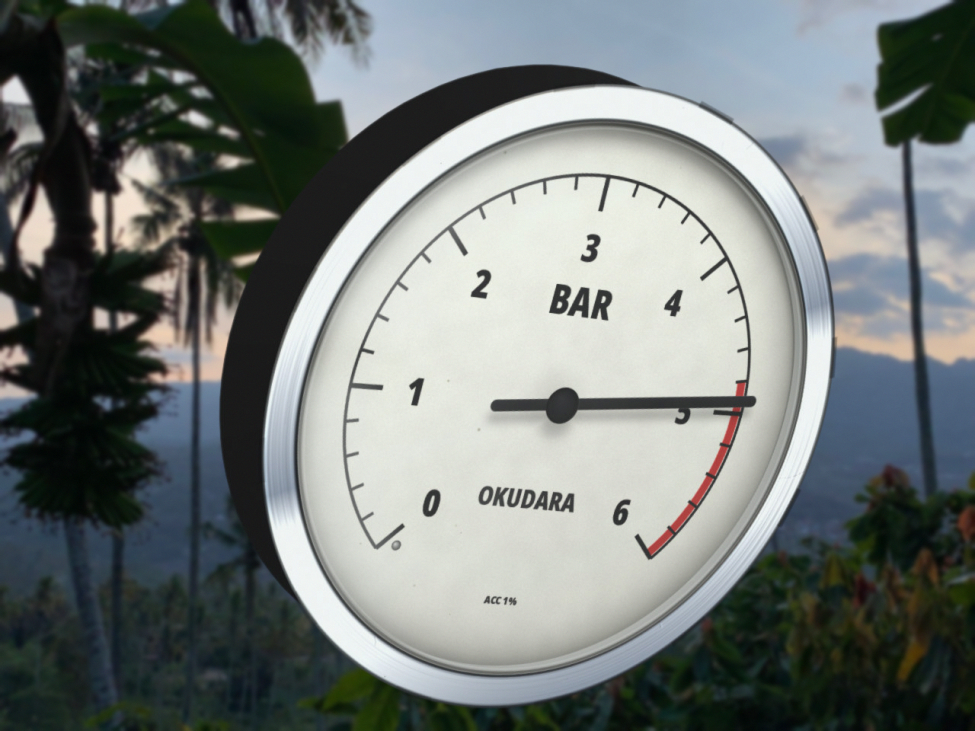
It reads 4.9 bar
